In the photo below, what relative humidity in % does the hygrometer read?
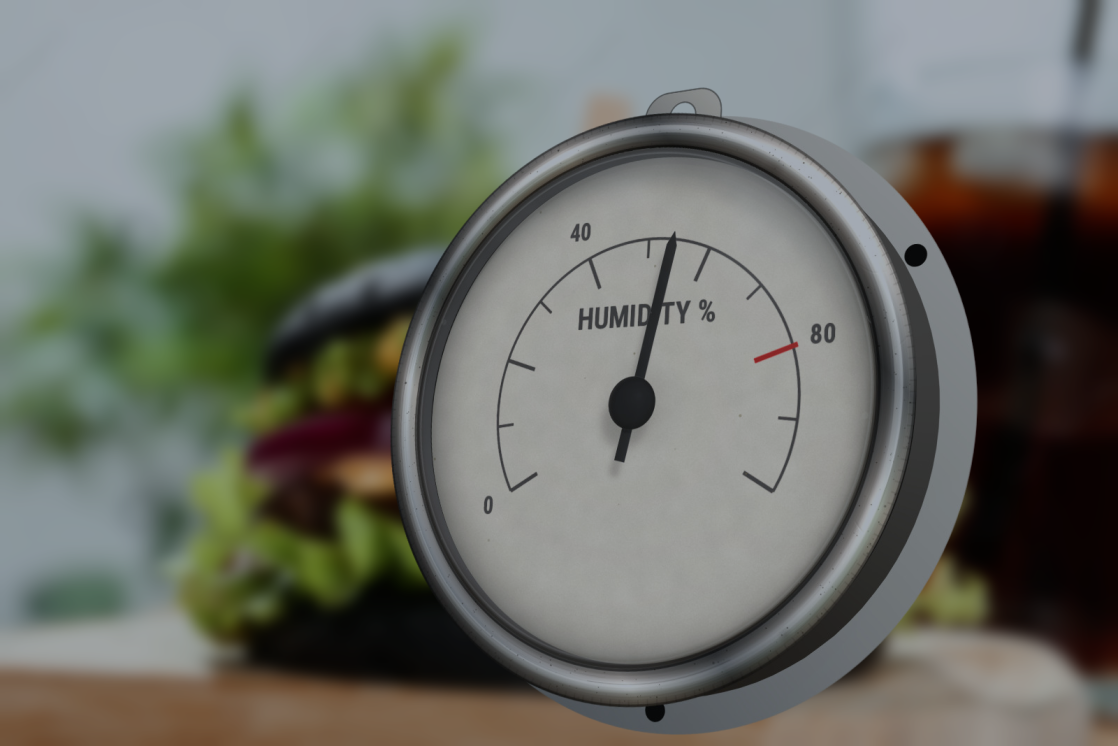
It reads 55 %
